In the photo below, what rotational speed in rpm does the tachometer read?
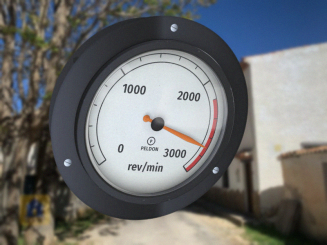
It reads 2700 rpm
